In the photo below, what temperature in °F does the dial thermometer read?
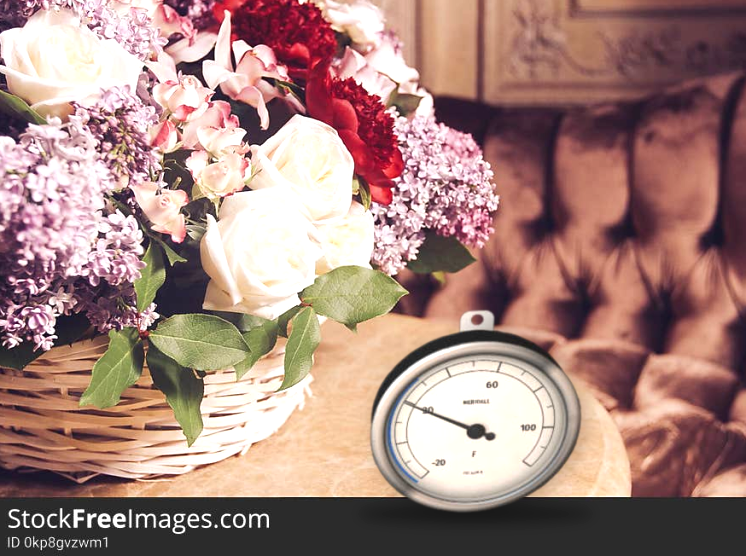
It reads 20 °F
